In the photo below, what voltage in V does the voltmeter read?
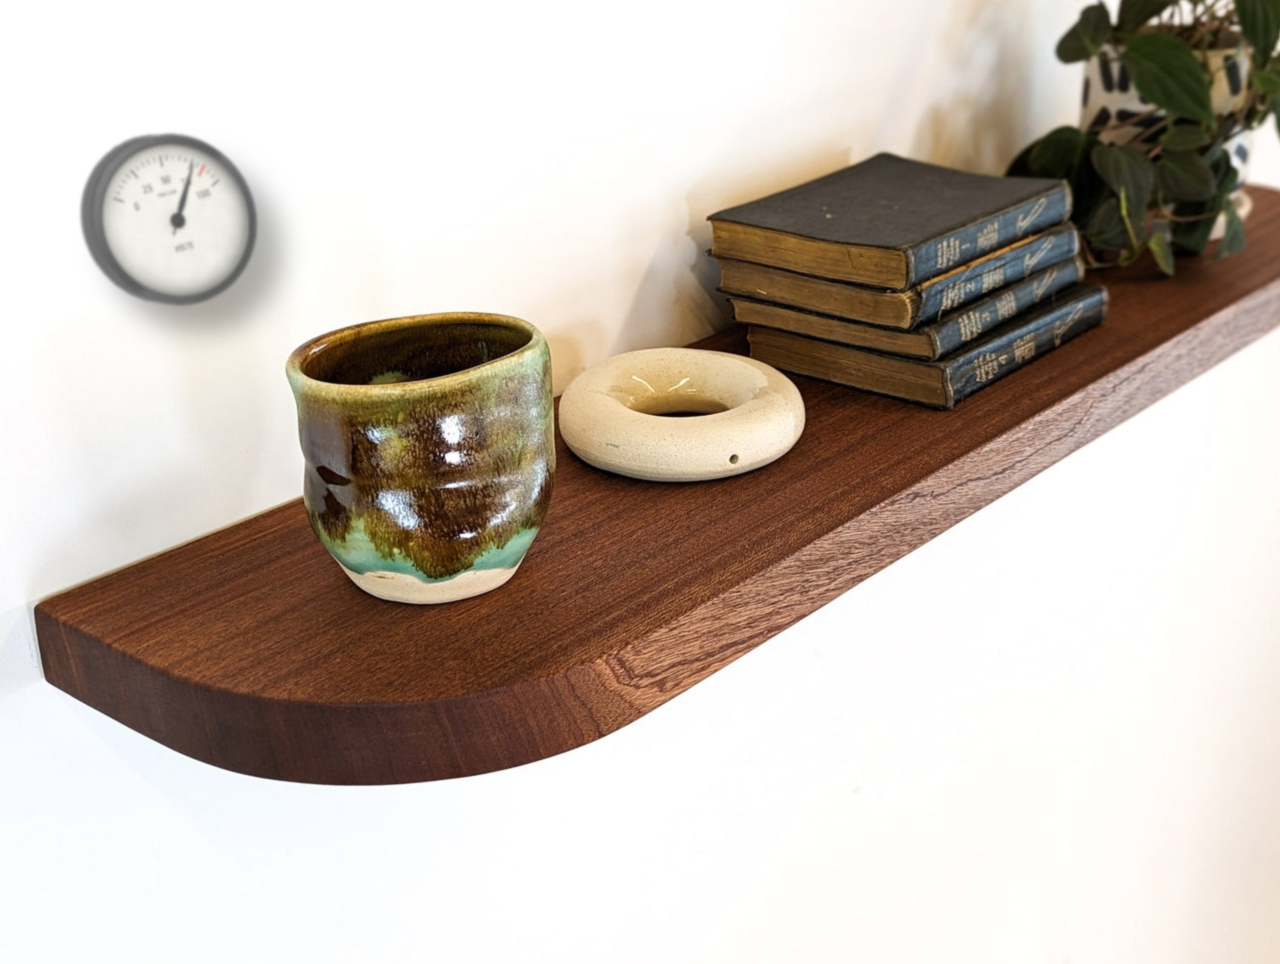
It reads 75 V
